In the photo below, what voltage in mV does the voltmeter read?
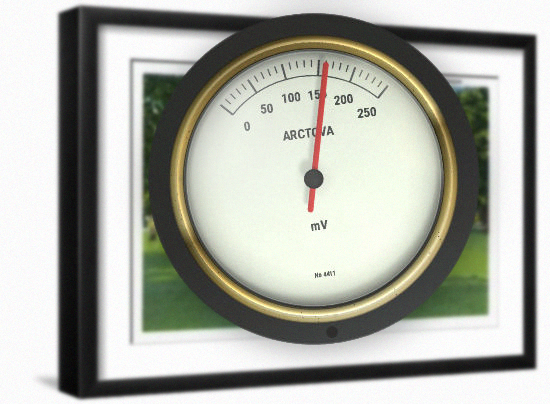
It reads 160 mV
